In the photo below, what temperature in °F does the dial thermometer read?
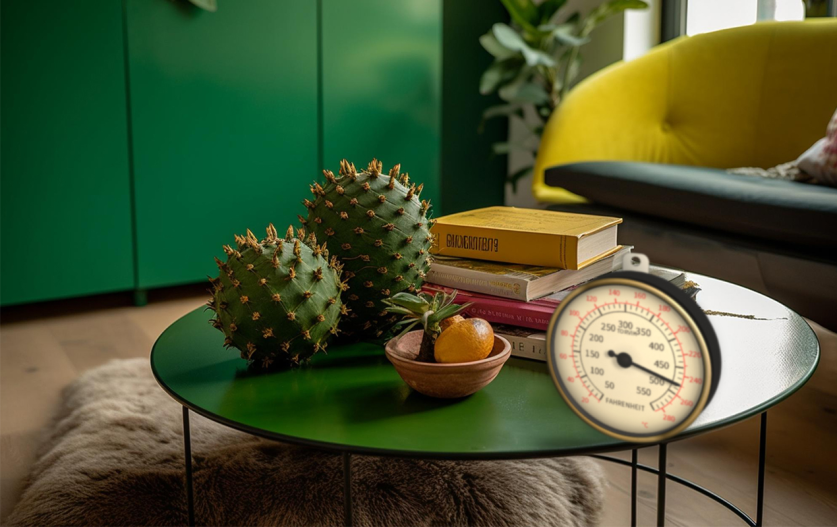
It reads 480 °F
